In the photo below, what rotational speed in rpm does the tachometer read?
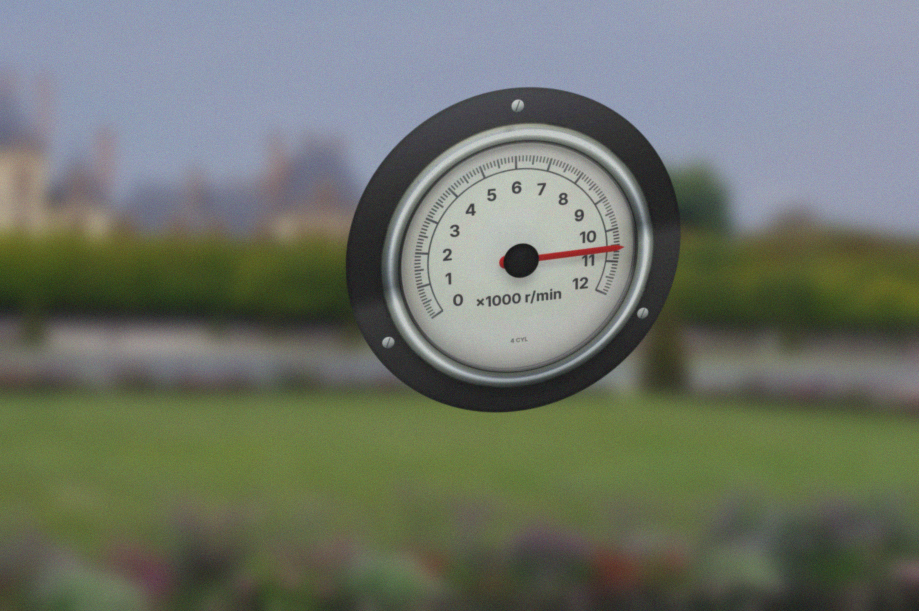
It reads 10500 rpm
